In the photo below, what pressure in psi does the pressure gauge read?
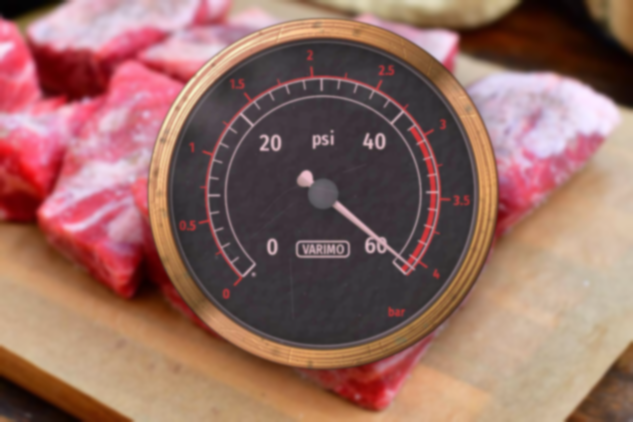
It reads 59 psi
